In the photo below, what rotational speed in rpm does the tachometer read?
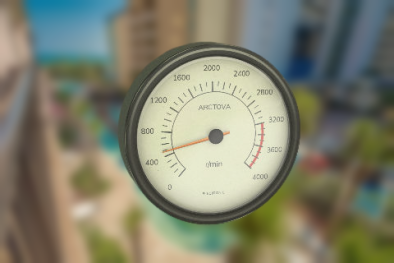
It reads 500 rpm
